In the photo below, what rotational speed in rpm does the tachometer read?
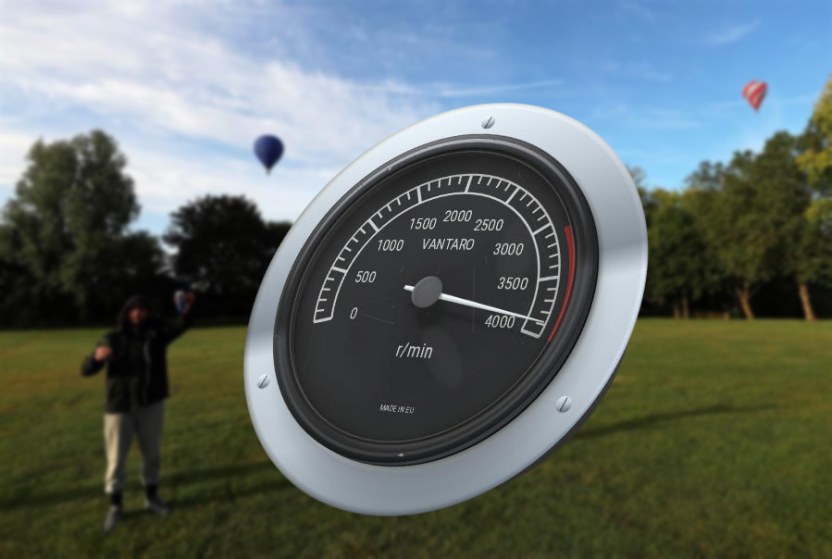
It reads 3900 rpm
